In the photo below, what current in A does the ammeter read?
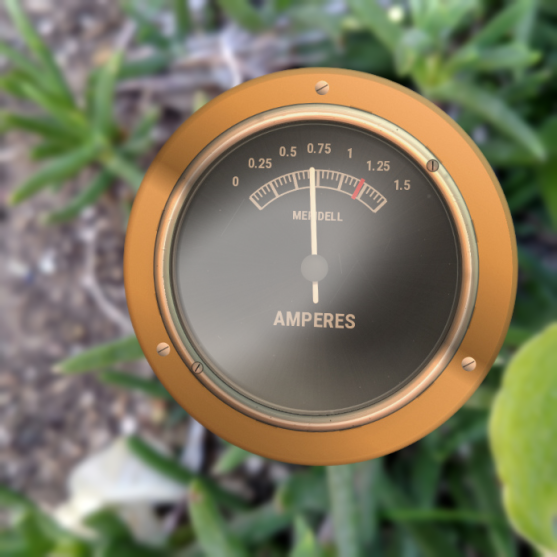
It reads 0.7 A
